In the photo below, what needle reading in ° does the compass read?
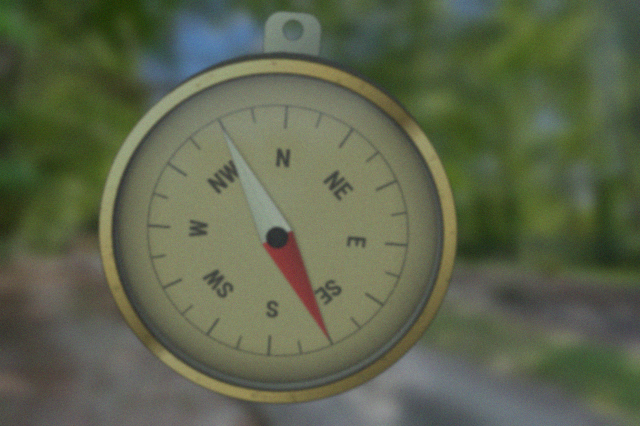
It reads 150 °
